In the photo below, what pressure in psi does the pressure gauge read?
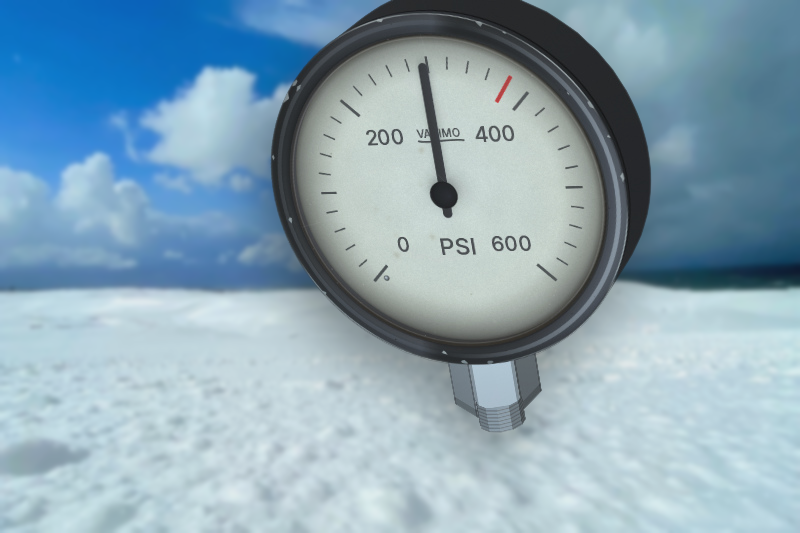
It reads 300 psi
